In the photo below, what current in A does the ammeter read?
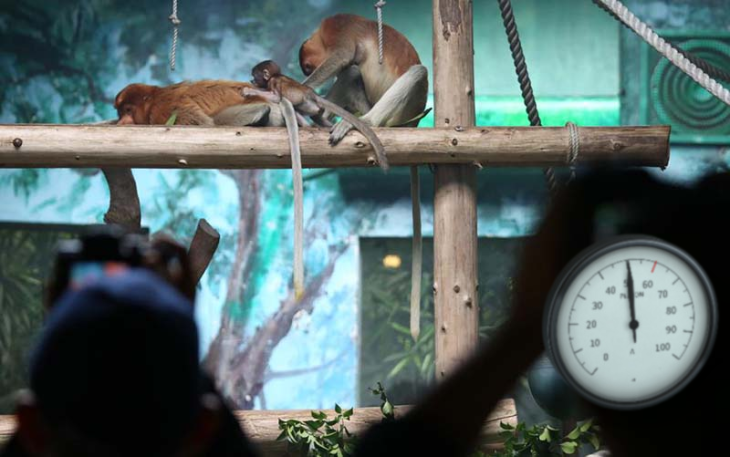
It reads 50 A
